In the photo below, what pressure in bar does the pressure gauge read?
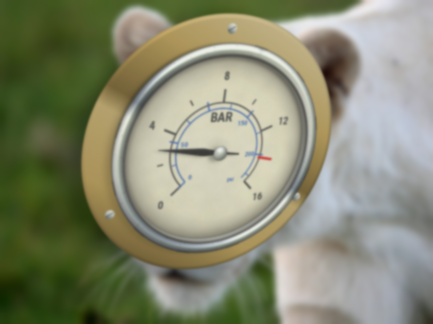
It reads 3 bar
